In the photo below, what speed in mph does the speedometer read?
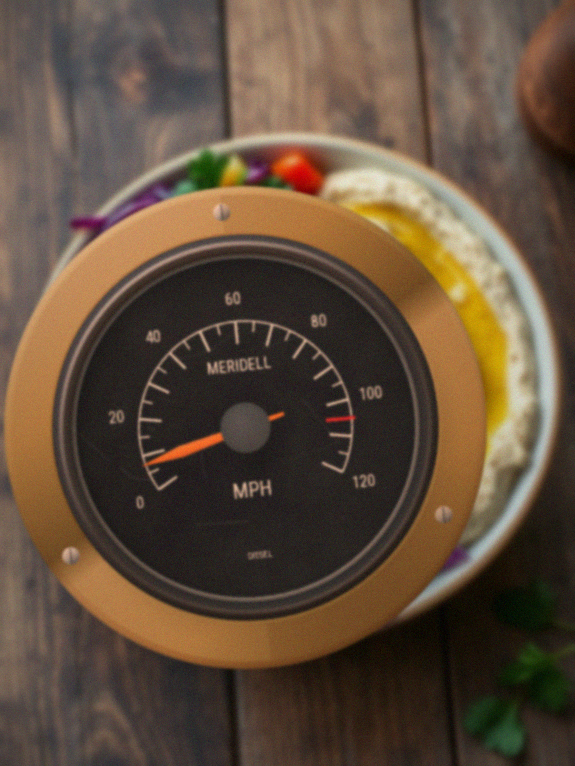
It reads 7.5 mph
